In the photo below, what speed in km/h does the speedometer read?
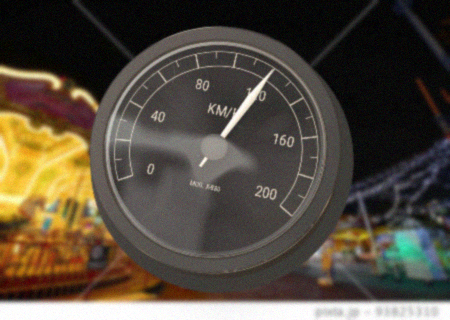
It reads 120 km/h
